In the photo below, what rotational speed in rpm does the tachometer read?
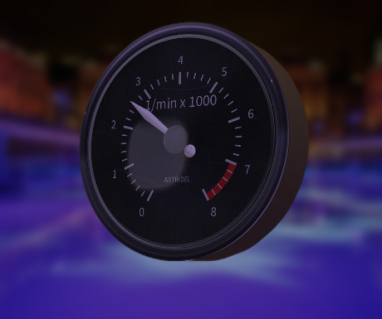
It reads 2600 rpm
